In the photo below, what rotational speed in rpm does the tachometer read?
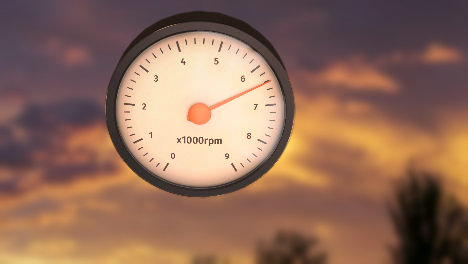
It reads 6400 rpm
